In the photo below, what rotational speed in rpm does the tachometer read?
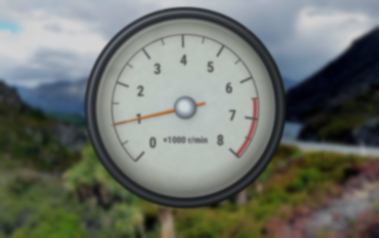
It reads 1000 rpm
